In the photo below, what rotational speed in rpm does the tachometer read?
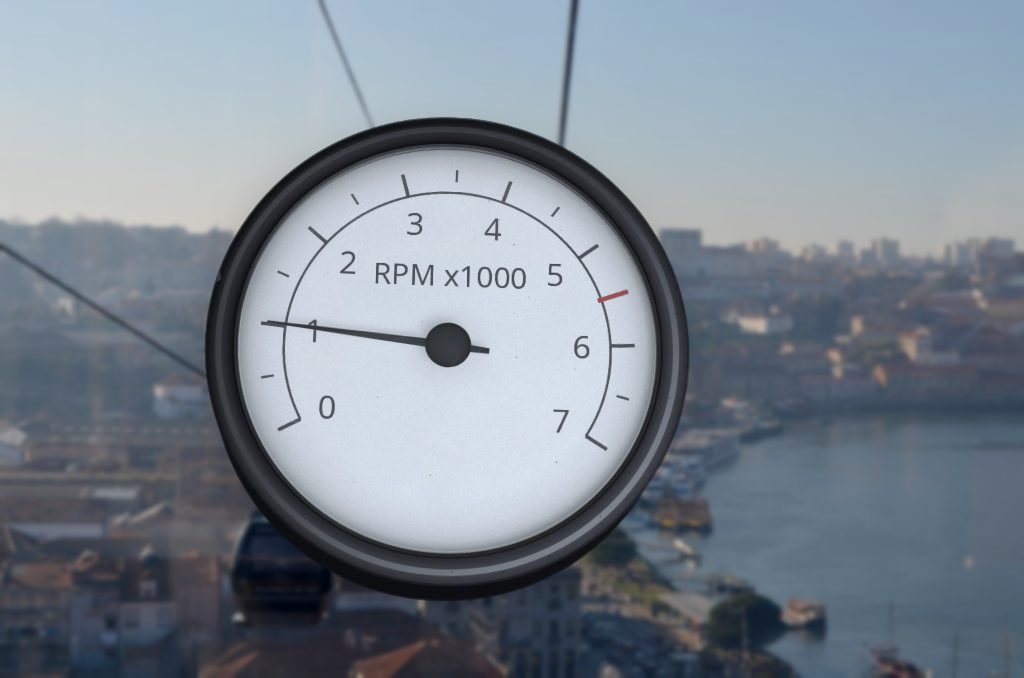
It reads 1000 rpm
